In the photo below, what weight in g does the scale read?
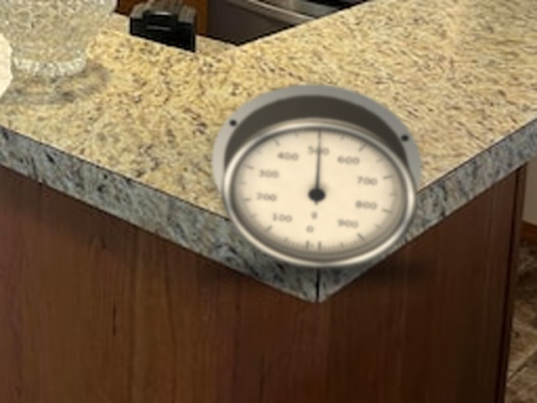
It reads 500 g
